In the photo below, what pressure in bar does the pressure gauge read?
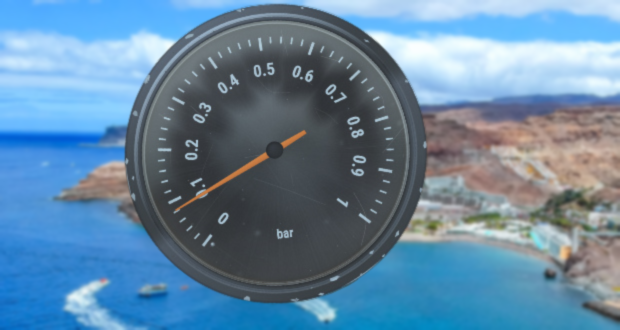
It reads 0.08 bar
